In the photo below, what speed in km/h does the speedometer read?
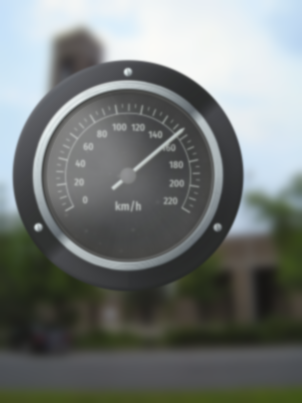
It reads 155 km/h
